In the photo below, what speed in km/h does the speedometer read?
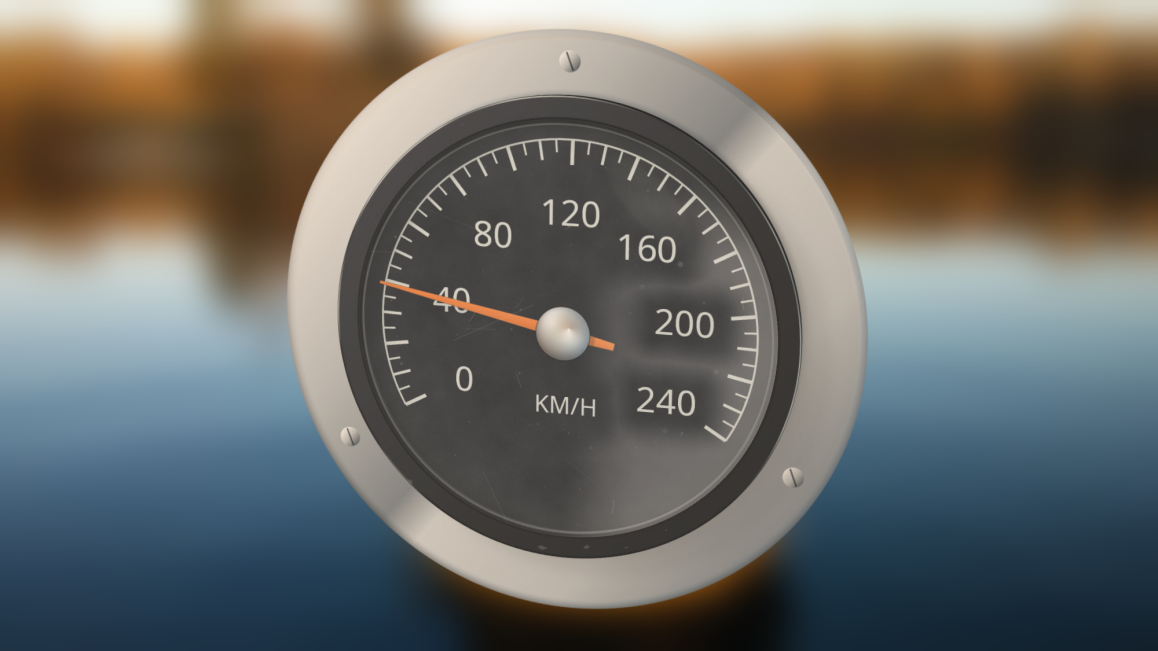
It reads 40 km/h
